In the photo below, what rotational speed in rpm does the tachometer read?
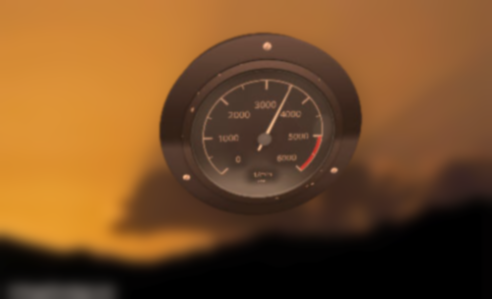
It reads 3500 rpm
